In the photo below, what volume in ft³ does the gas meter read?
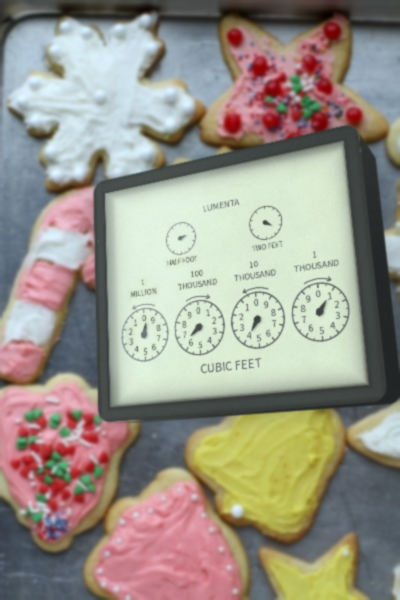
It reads 964100 ft³
